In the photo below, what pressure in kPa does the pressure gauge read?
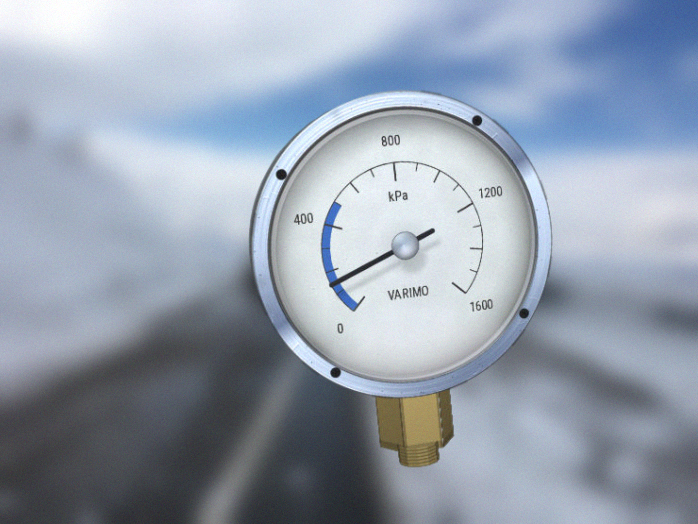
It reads 150 kPa
